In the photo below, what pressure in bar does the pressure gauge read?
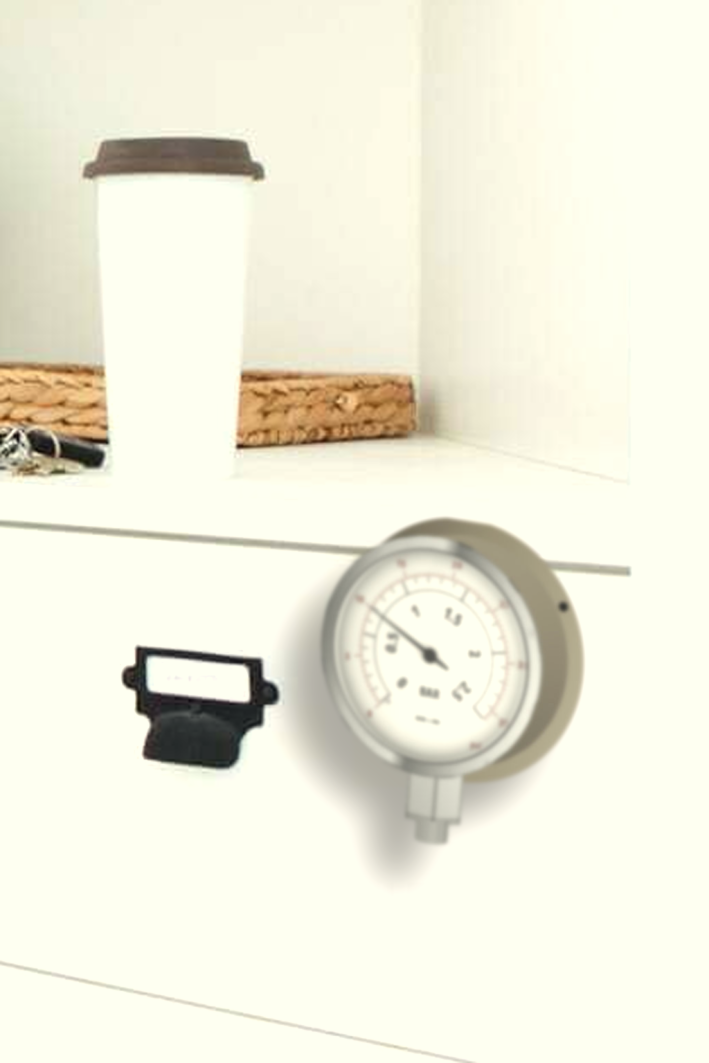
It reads 0.7 bar
